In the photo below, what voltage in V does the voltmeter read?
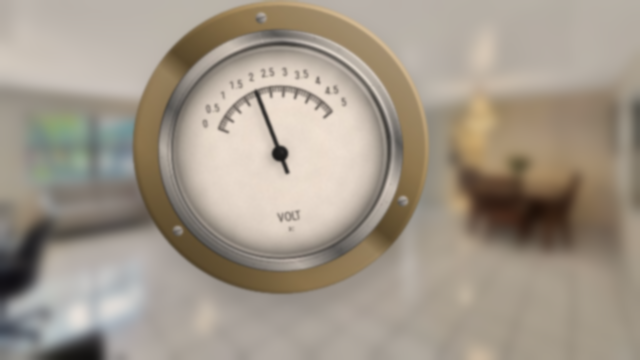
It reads 2 V
